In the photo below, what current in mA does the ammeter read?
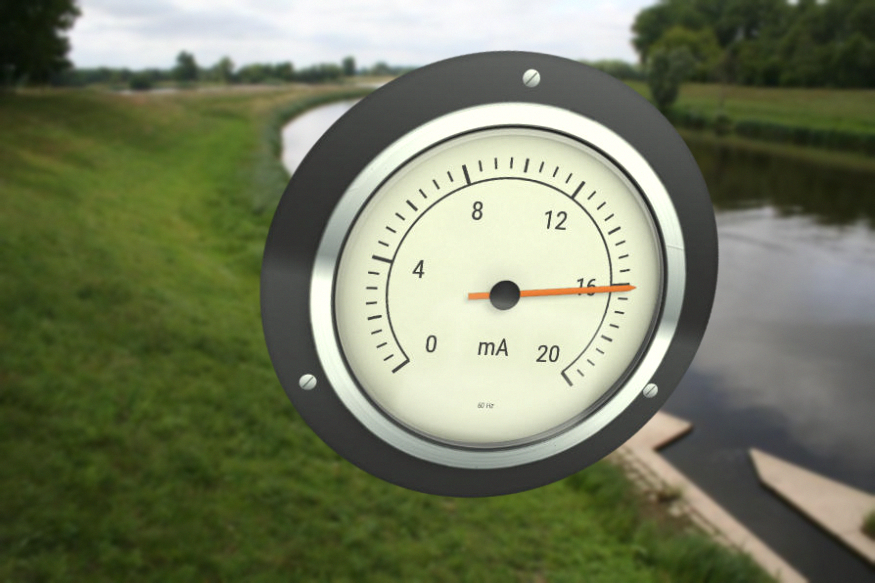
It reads 16 mA
